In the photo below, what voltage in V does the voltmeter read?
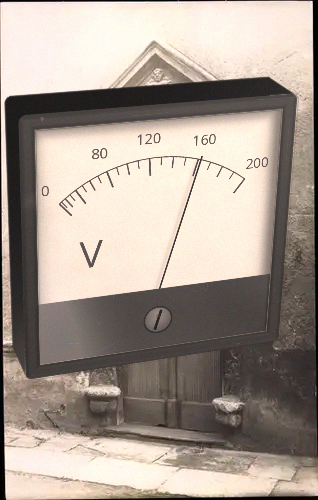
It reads 160 V
